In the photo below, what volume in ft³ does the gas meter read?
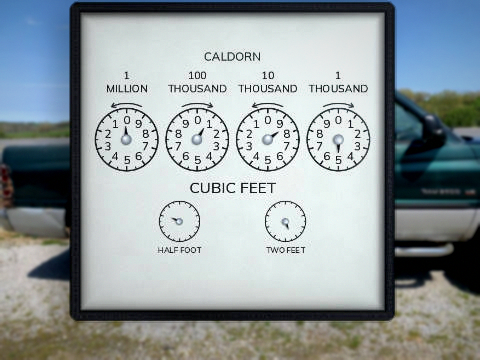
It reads 8500 ft³
